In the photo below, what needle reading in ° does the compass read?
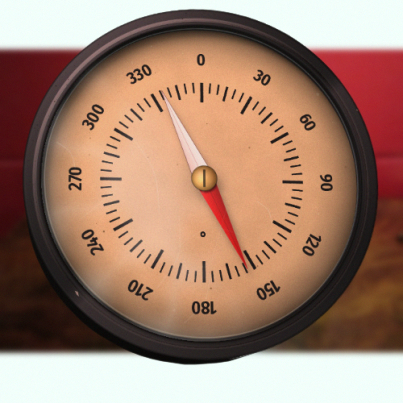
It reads 155 °
